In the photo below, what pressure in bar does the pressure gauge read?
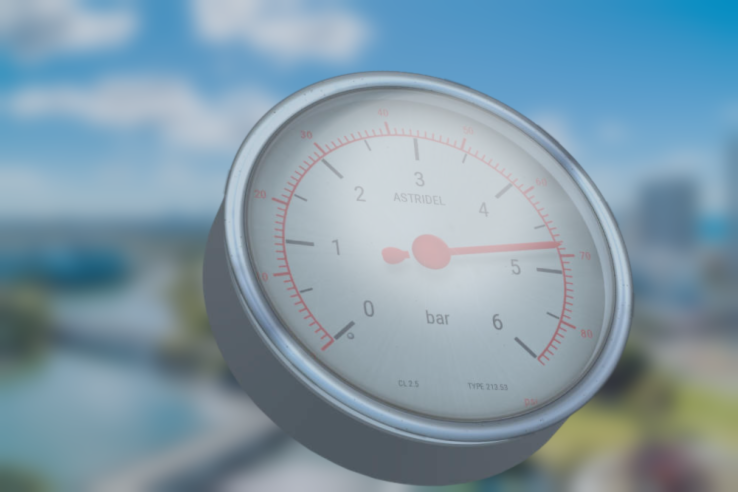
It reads 4.75 bar
